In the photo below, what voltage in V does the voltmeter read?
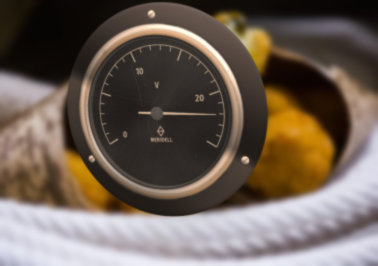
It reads 22 V
